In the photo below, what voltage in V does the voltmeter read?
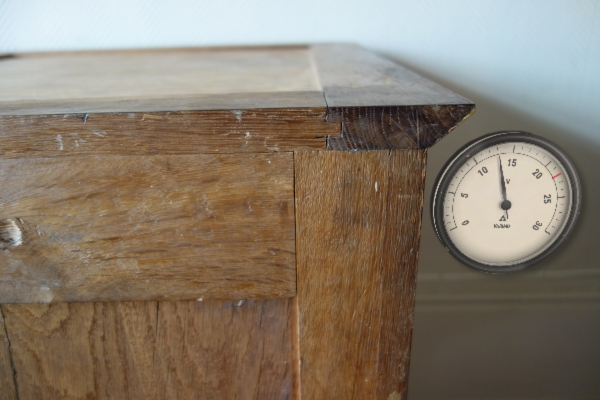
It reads 13 V
